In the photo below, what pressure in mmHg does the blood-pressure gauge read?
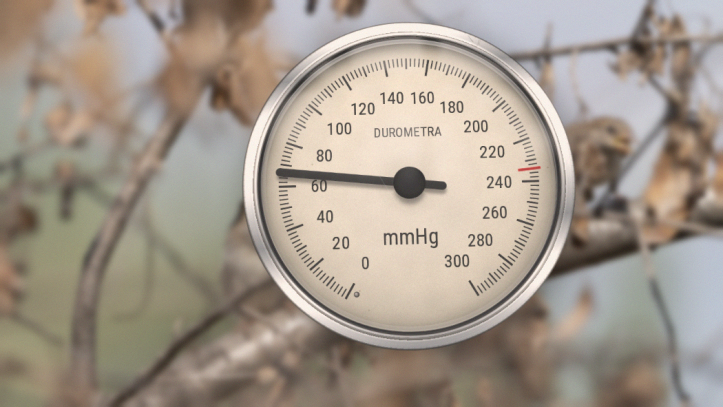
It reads 66 mmHg
